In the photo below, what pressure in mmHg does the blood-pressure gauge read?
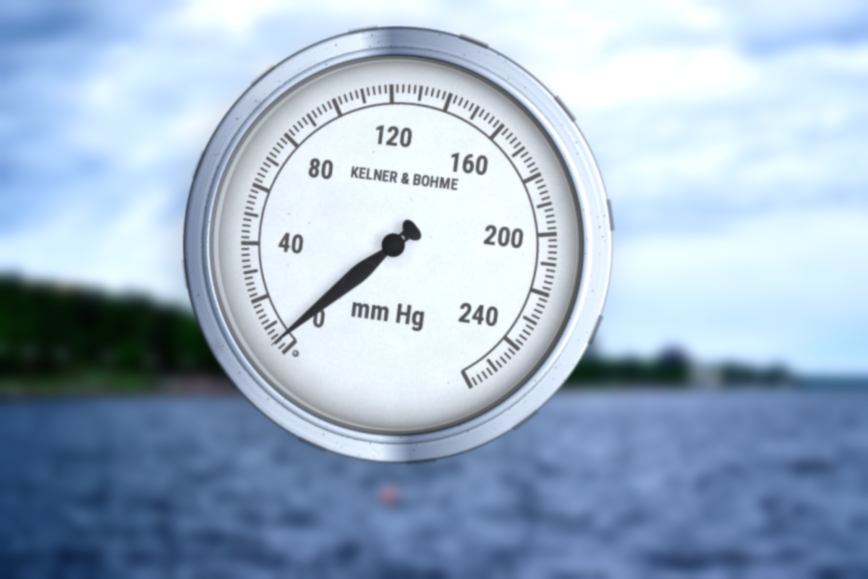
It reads 4 mmHg
